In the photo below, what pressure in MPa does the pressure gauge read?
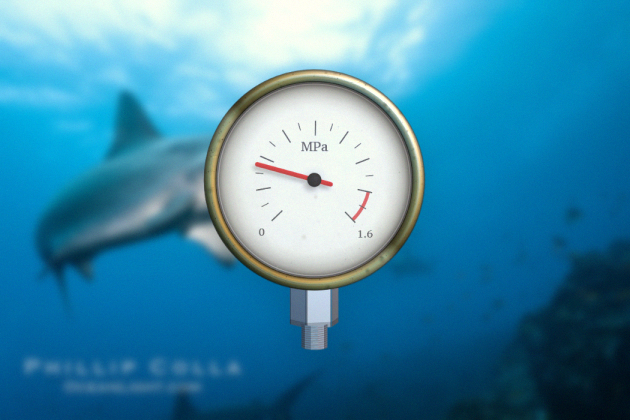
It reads 0.35 MPa
